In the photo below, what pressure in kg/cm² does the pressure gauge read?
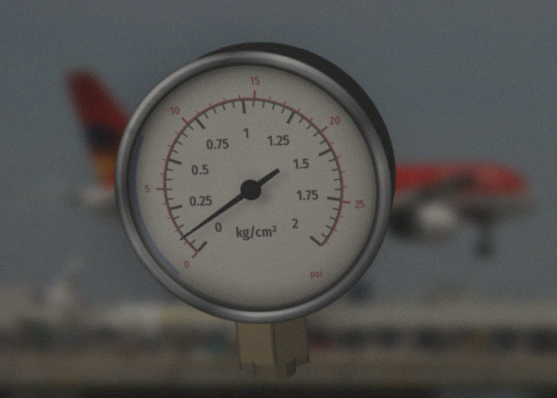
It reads 0.1 kg/cm²
